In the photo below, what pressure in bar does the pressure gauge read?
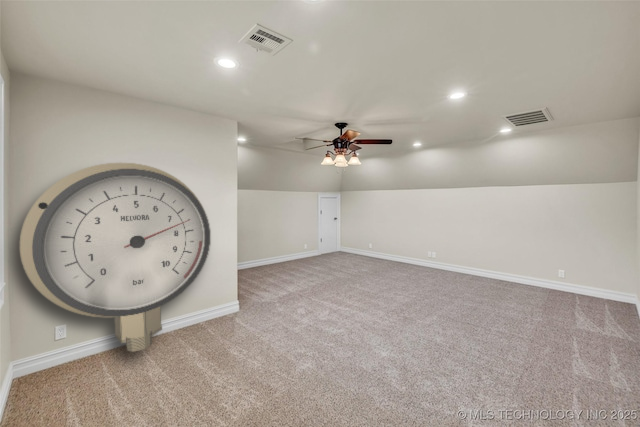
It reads 7.5 bar
